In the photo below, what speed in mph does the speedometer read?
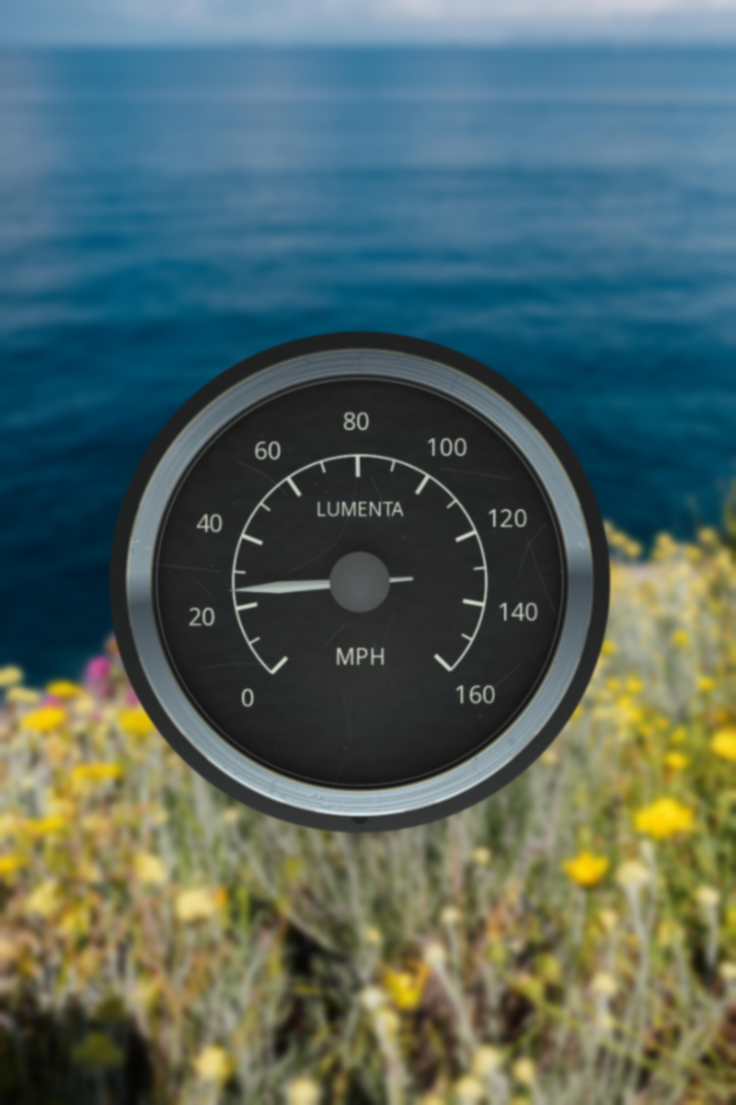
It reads 25 mph
